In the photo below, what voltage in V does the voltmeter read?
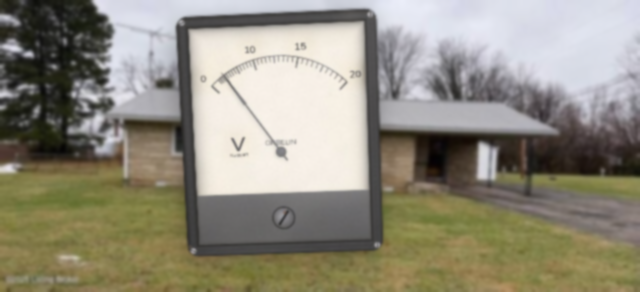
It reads 5 V
